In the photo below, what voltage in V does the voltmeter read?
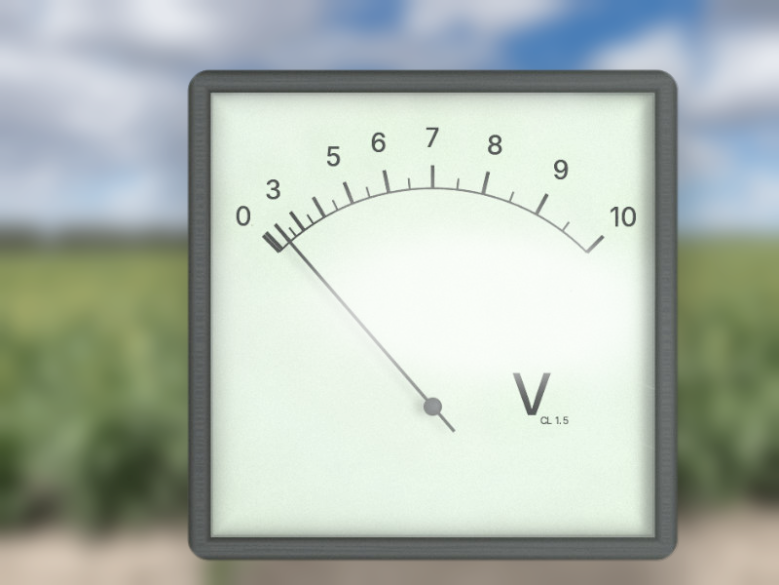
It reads 2 V
